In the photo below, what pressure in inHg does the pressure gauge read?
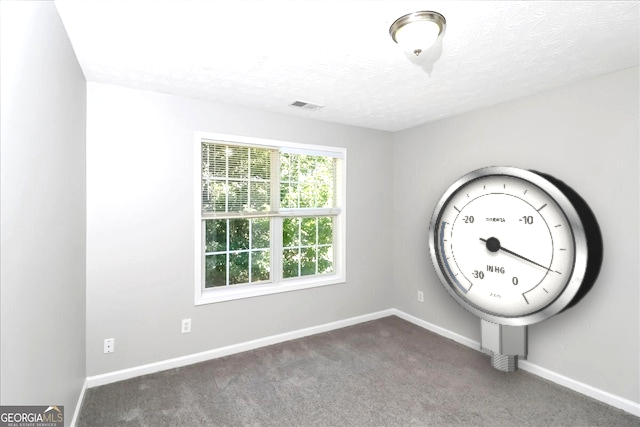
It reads -4 inHg
